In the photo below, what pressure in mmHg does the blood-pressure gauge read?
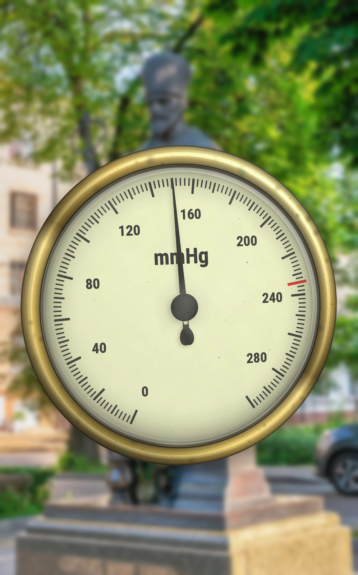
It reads 150 mmHg
